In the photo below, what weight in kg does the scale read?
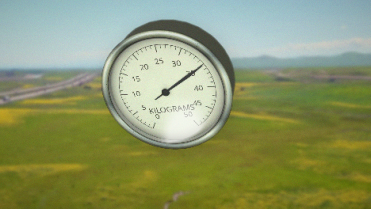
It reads 35 kg
